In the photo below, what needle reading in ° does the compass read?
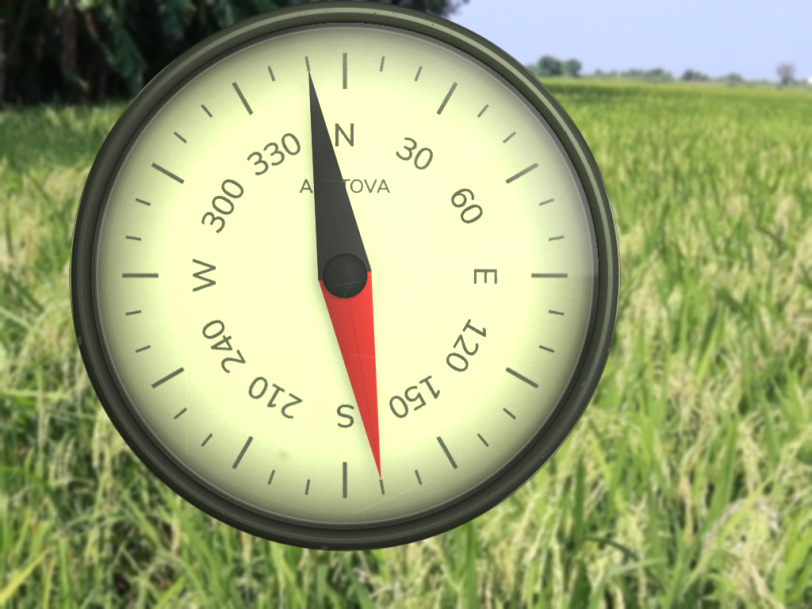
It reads 170 °
